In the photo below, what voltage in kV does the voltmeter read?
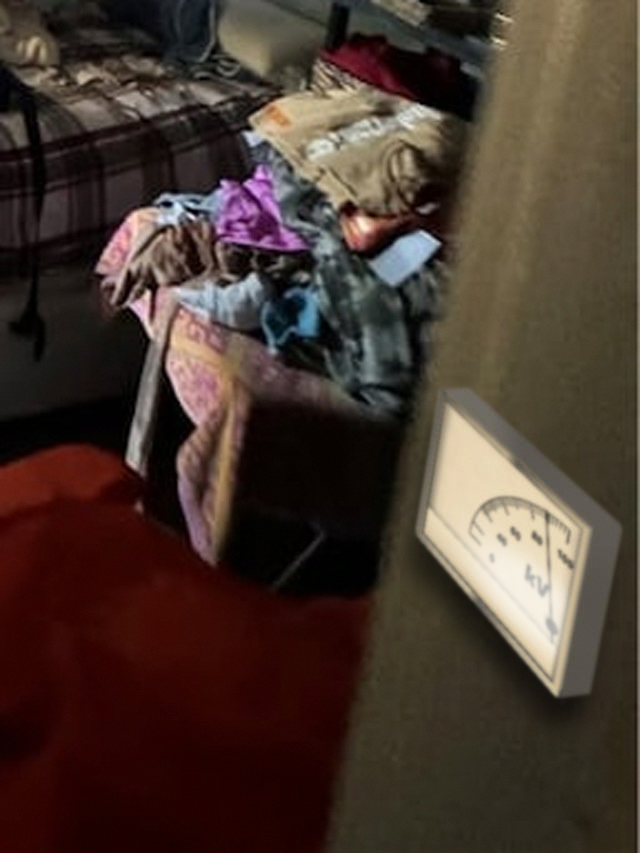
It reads 90 kV
